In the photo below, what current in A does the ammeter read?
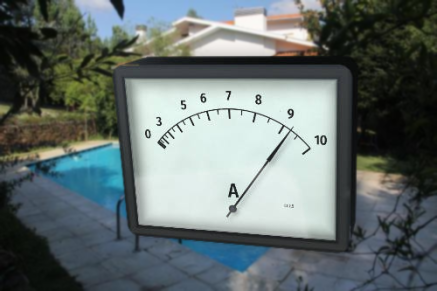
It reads 9.25 A
